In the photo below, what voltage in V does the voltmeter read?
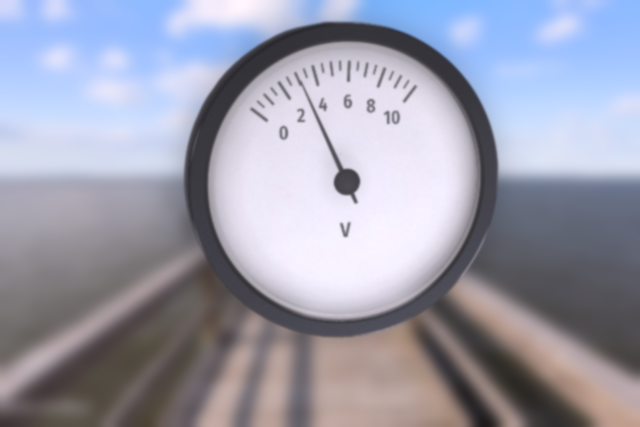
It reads 3 V
